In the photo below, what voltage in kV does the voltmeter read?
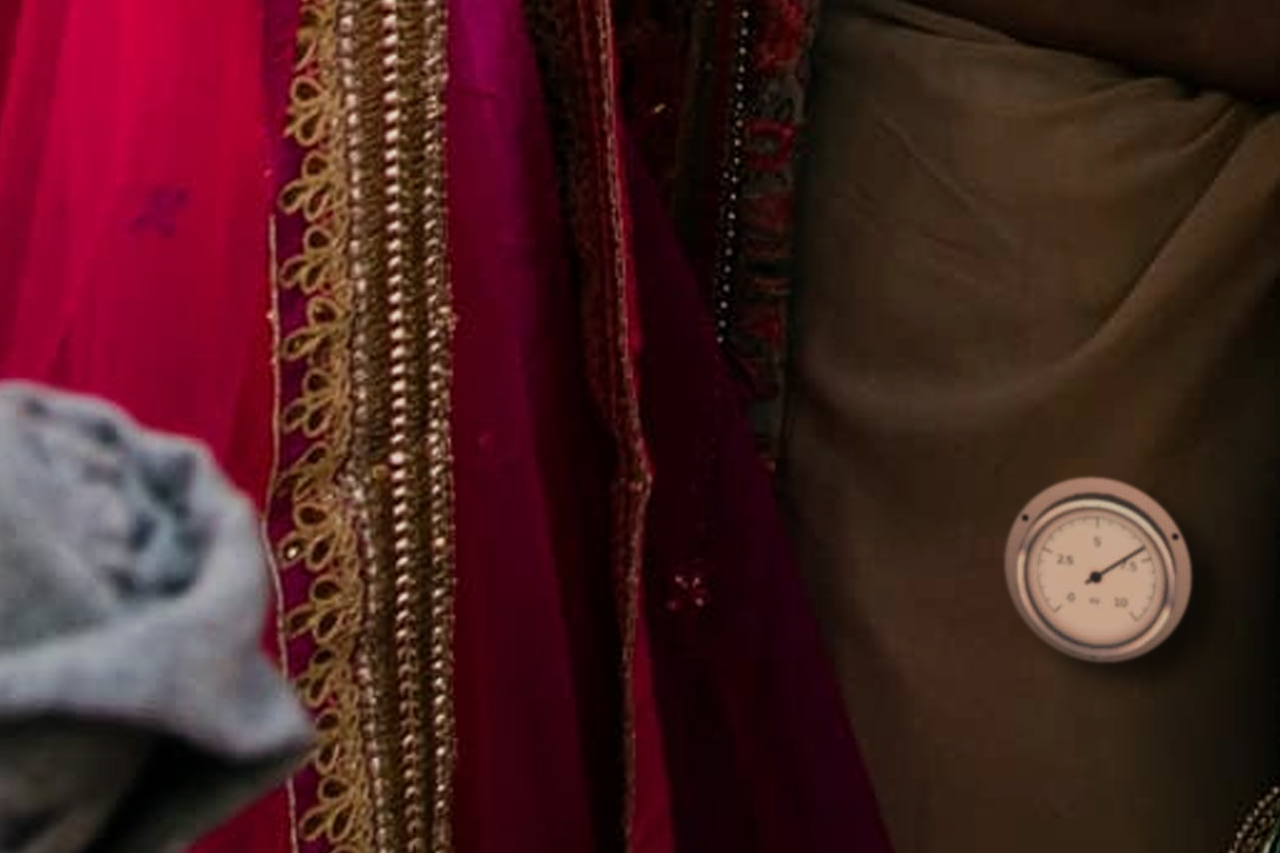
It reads 7 kV
